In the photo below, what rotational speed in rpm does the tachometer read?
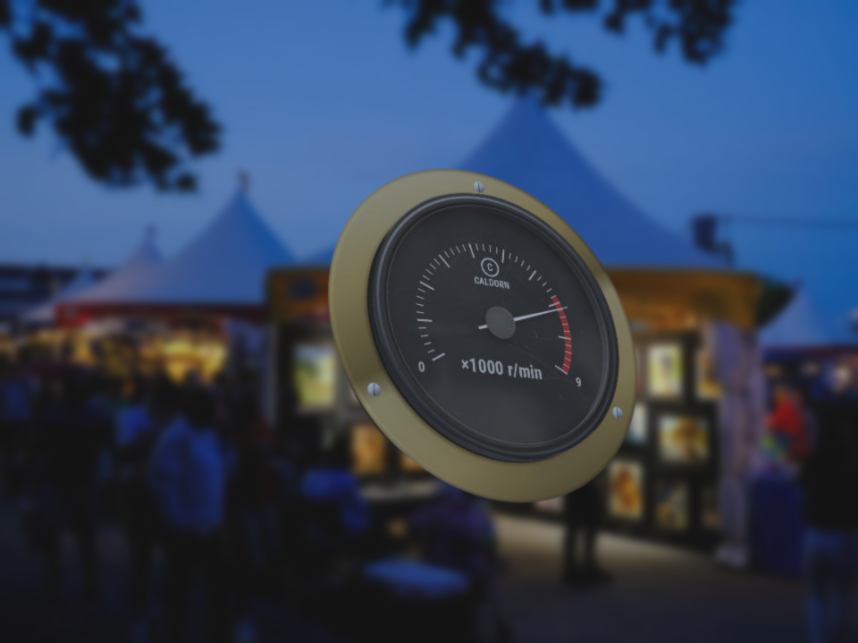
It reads 7200 rpm
